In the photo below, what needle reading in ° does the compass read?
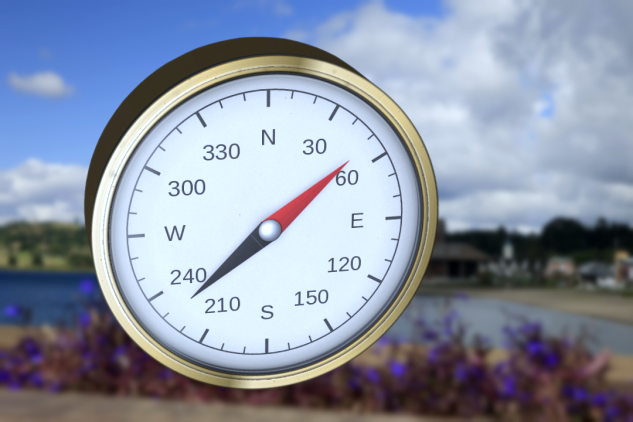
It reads 50 °
